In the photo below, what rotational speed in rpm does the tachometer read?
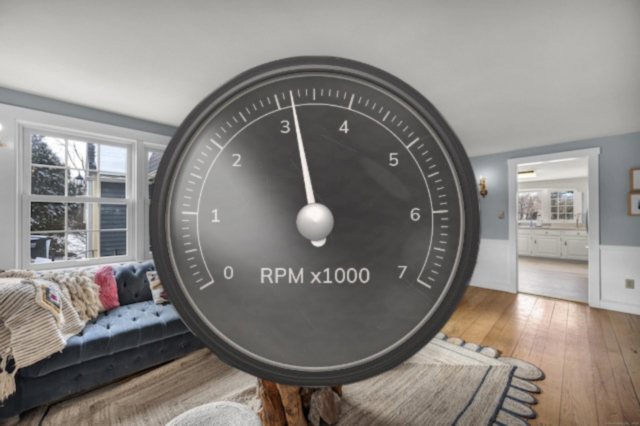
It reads 3200 rpm
